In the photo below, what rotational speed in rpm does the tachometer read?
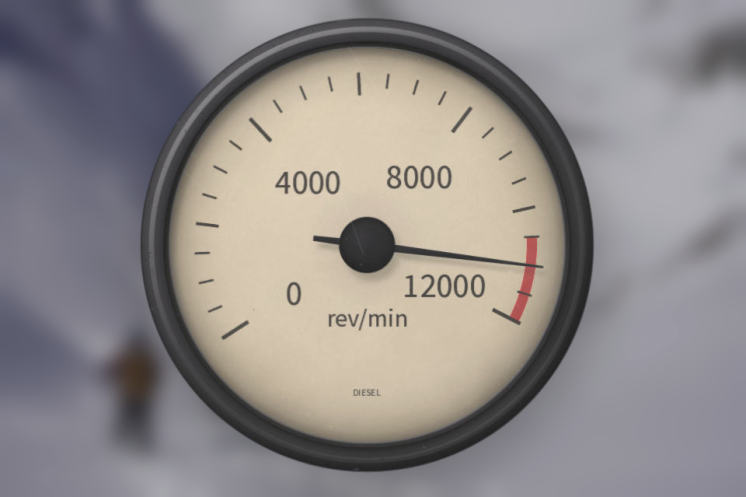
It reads 11000 rpm
